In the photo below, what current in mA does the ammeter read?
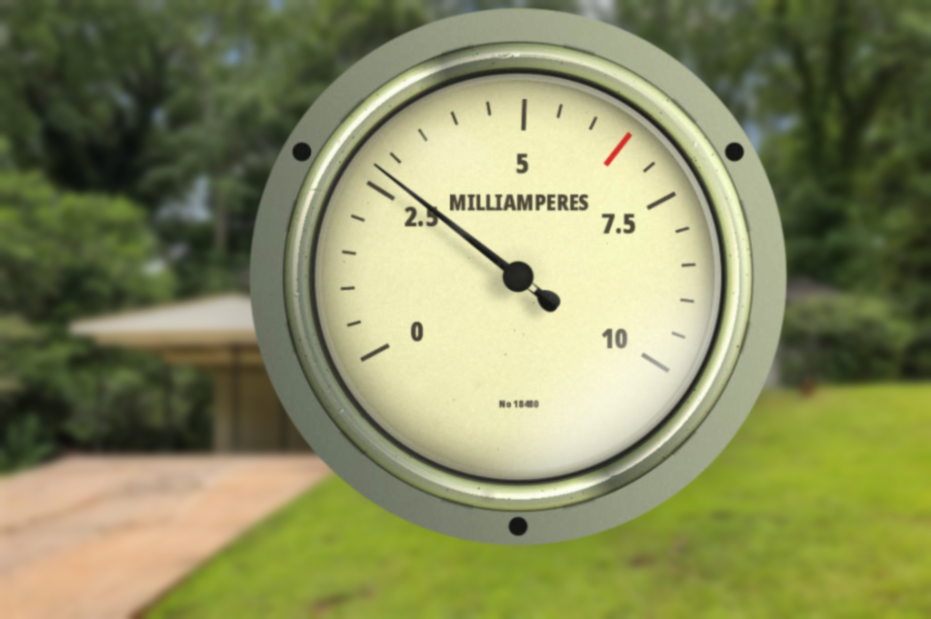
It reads 2.75 mA
